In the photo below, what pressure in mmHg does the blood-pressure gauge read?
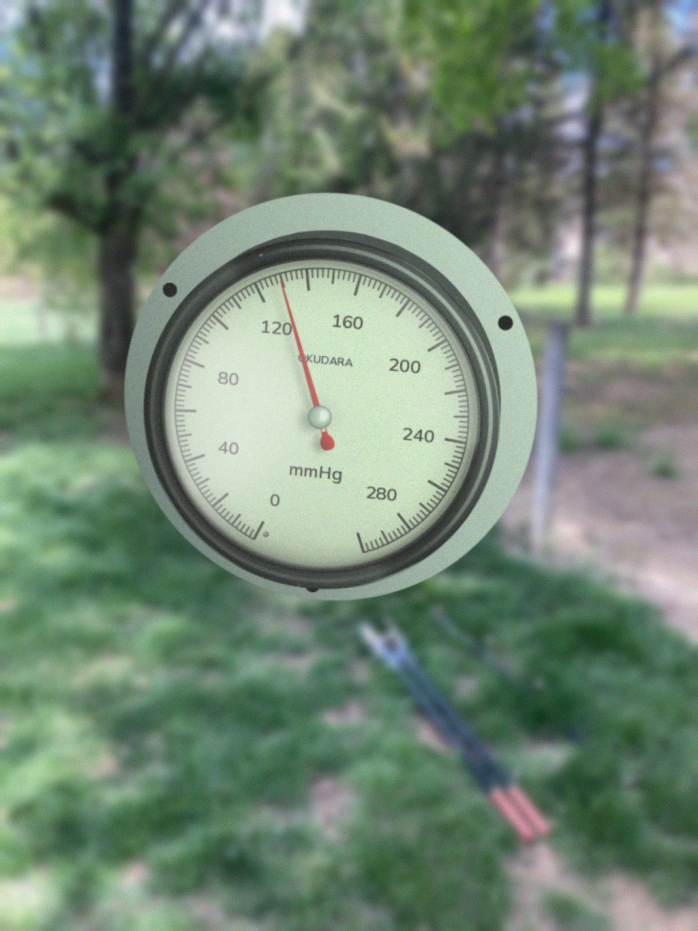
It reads 130 mmHg
